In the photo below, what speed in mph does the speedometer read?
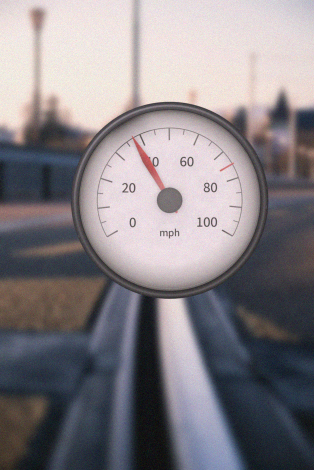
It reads 37.5 mph
